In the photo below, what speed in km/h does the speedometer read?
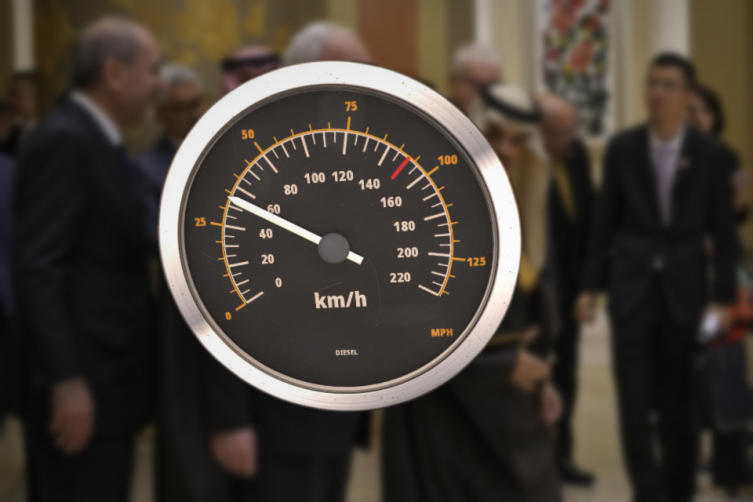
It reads 55 km/h
